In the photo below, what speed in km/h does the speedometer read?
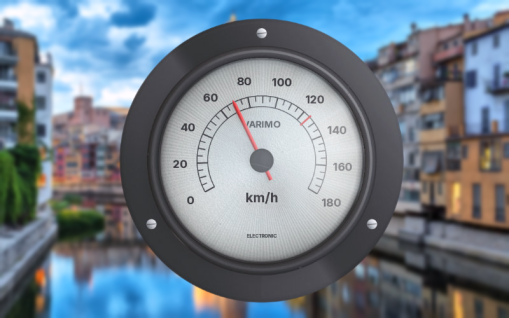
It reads 70 km/h
